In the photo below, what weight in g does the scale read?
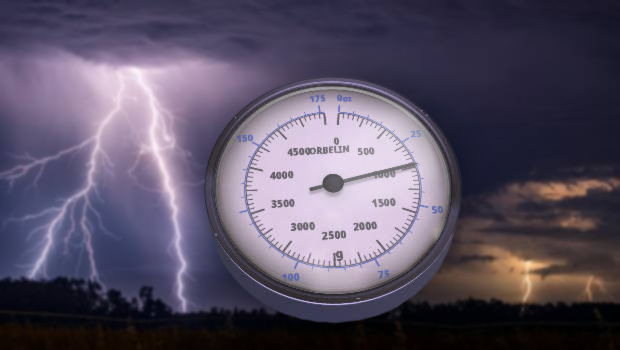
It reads 1000 g
